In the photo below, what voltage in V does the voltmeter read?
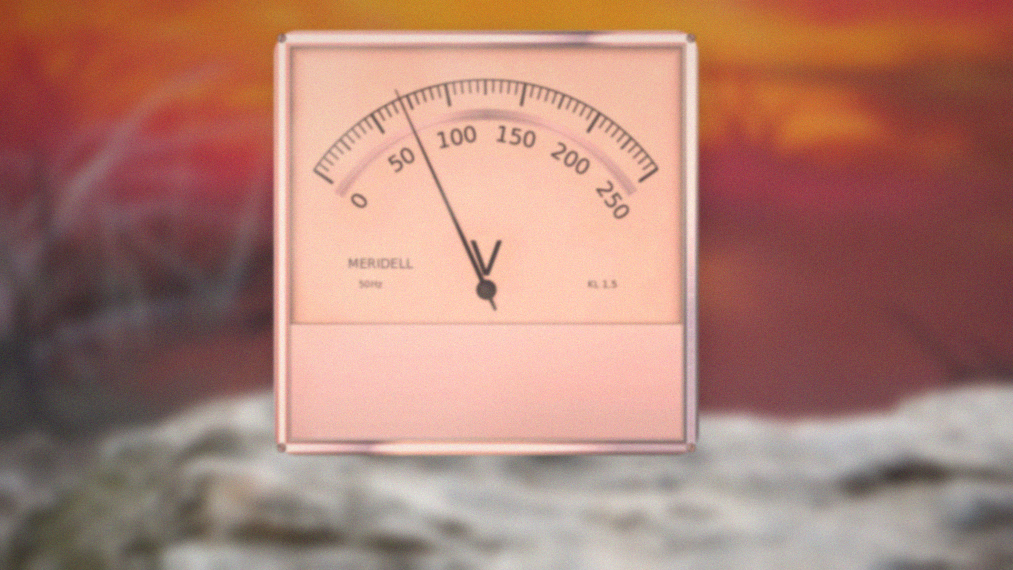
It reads 70 V
